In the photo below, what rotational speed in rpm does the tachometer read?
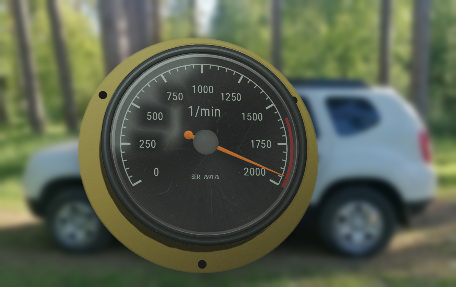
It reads 1950 rpm
